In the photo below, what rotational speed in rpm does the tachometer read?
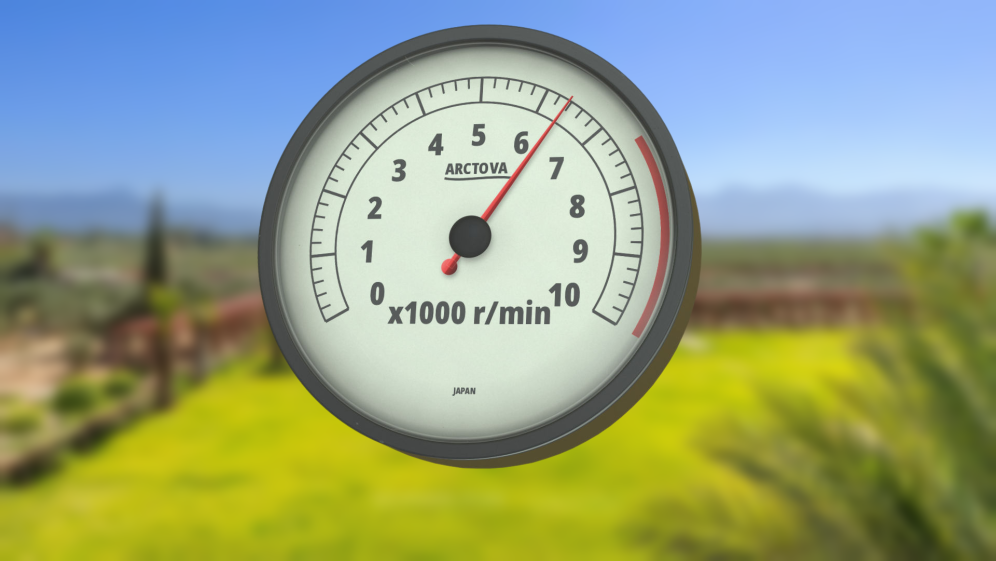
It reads 6400 rpm
